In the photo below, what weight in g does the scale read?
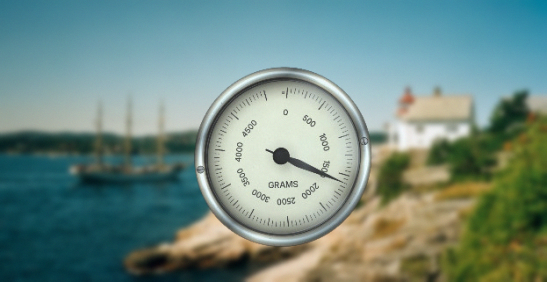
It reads 1600 g
